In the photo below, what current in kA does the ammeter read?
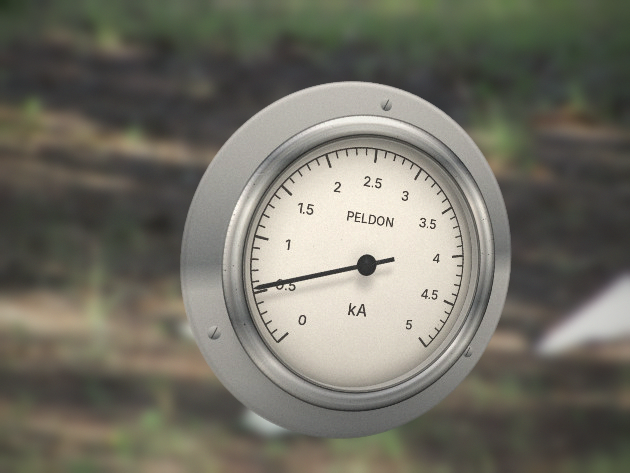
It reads 0.55 kA
